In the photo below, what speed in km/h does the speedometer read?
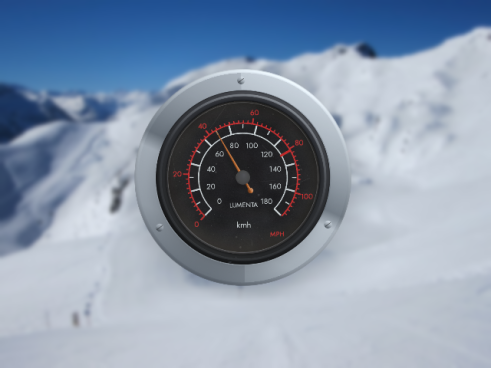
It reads 70 km/h
